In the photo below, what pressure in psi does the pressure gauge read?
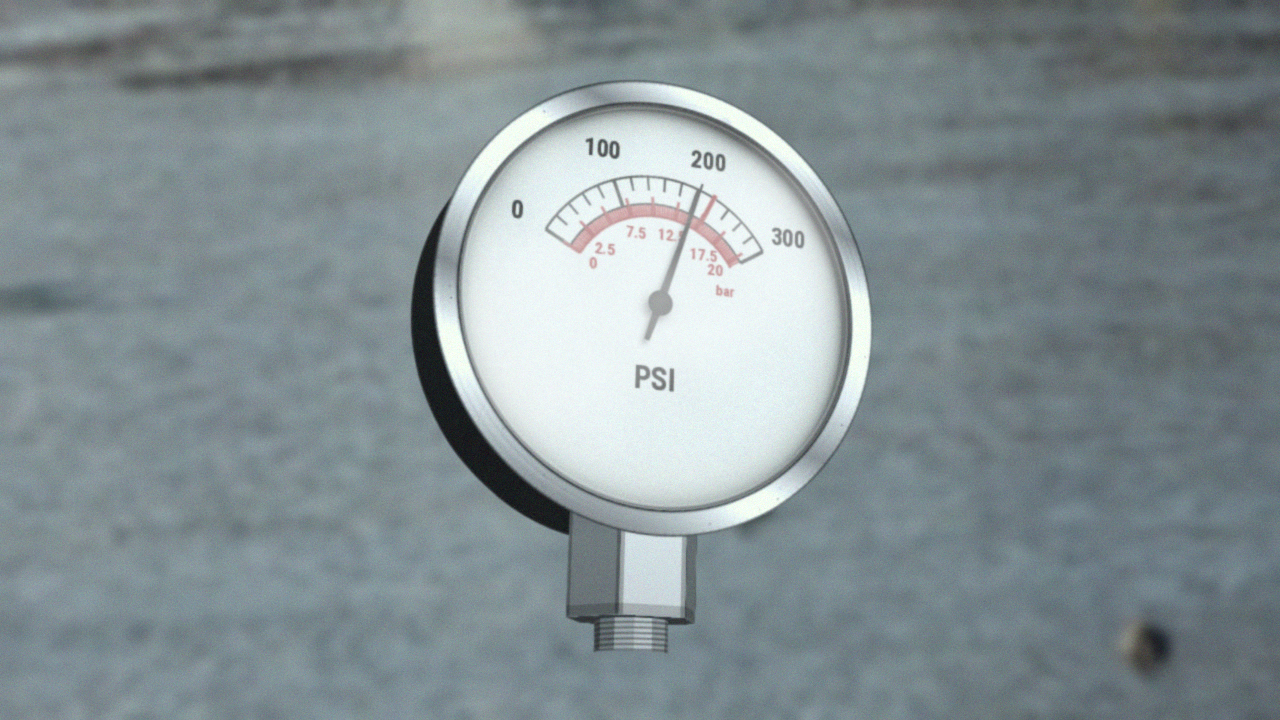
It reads 200 psi
